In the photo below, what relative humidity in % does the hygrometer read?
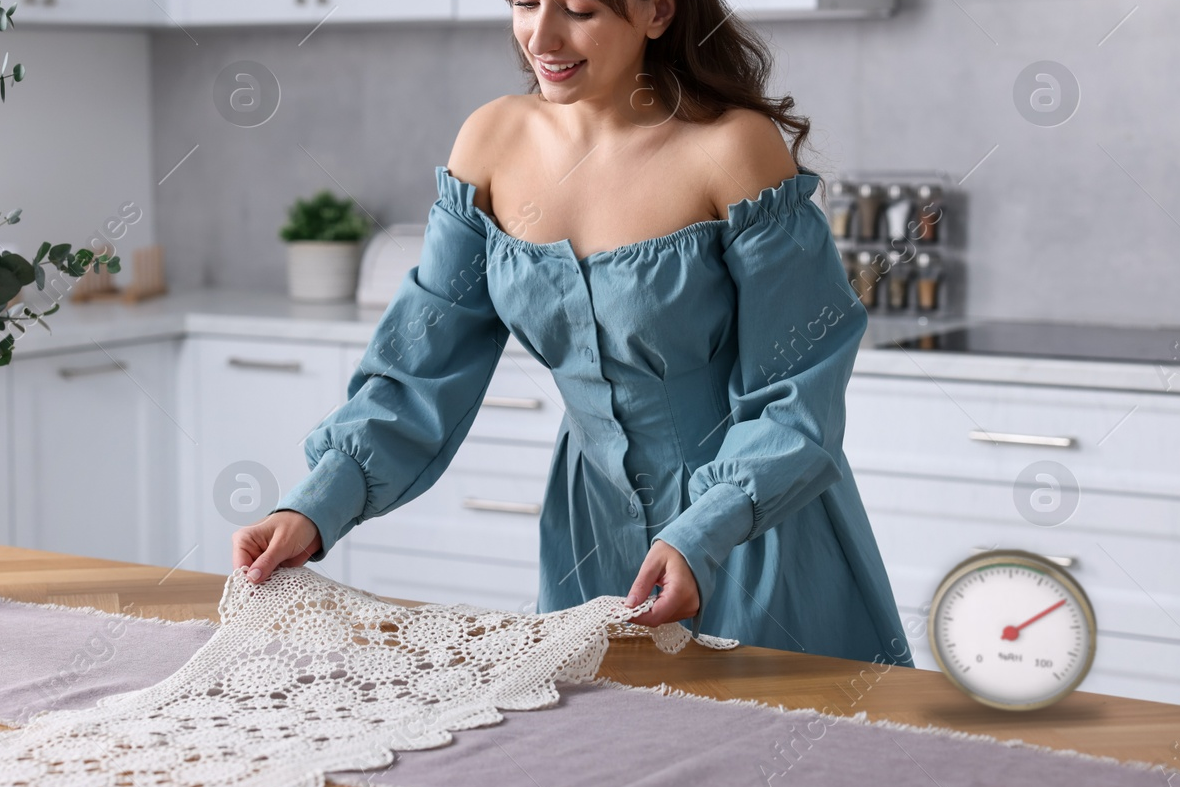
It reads 70 %
